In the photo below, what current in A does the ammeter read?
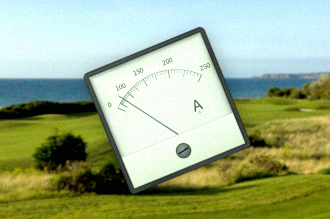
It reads 75 A
